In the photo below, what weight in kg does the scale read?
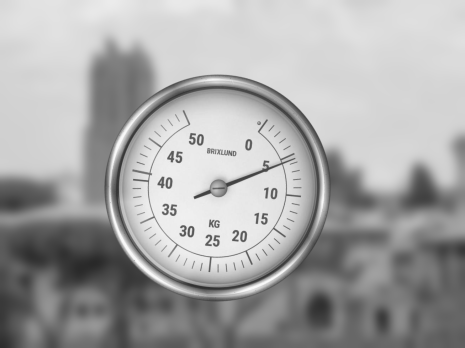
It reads 5.5 kg
